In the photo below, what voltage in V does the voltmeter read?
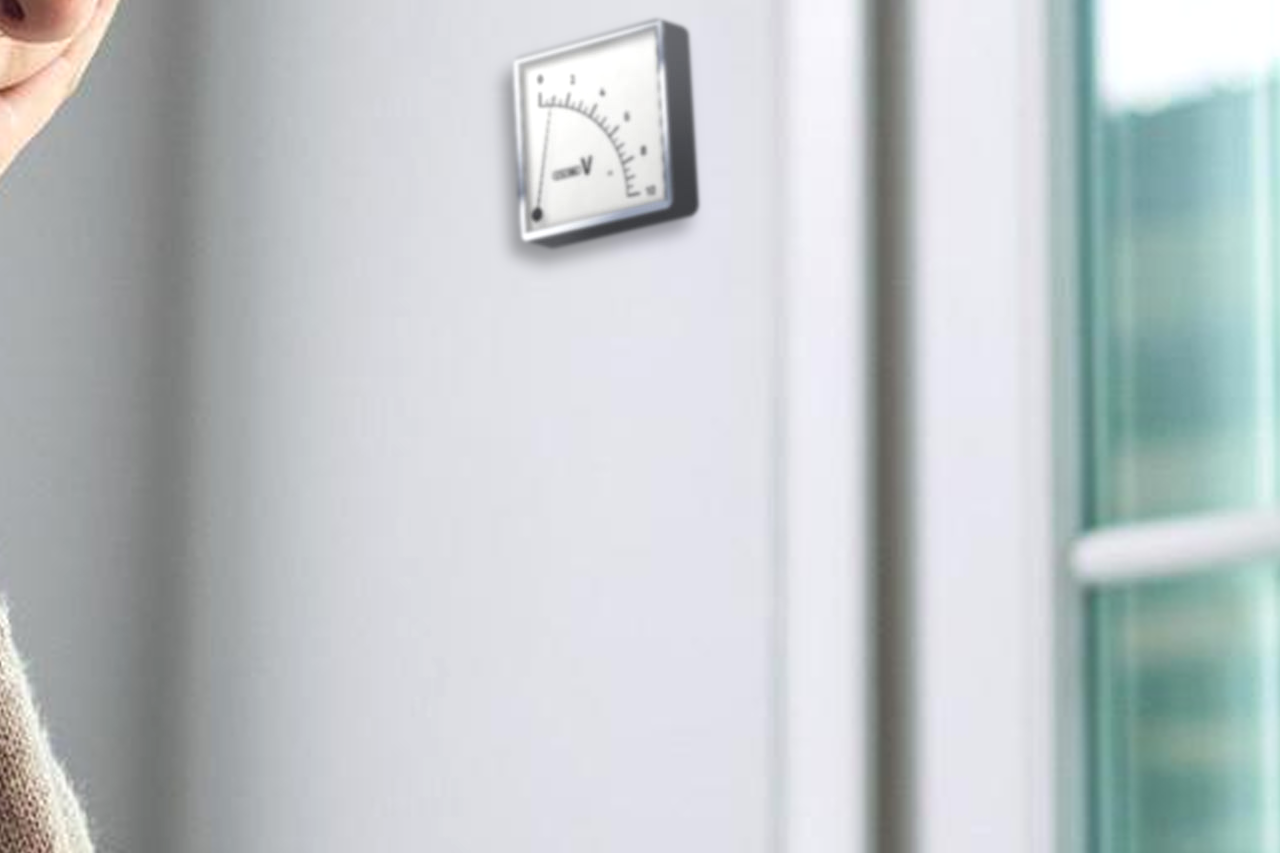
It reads 1 V
